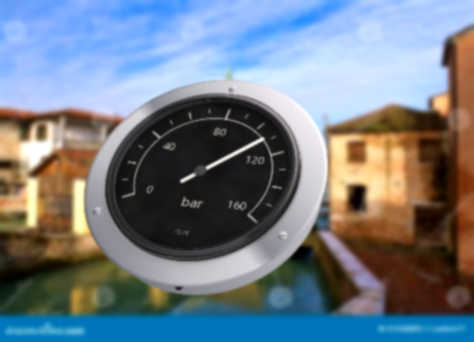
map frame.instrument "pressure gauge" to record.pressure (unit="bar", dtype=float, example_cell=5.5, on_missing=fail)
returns 110
